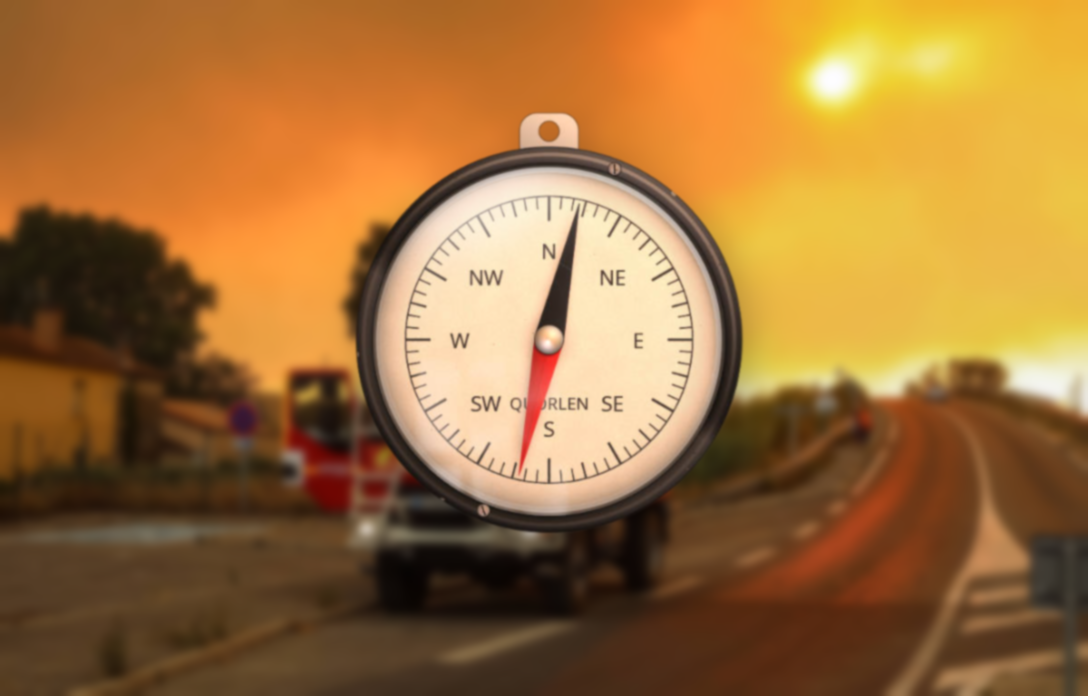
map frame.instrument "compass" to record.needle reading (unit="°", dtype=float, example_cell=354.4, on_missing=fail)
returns 192.5
